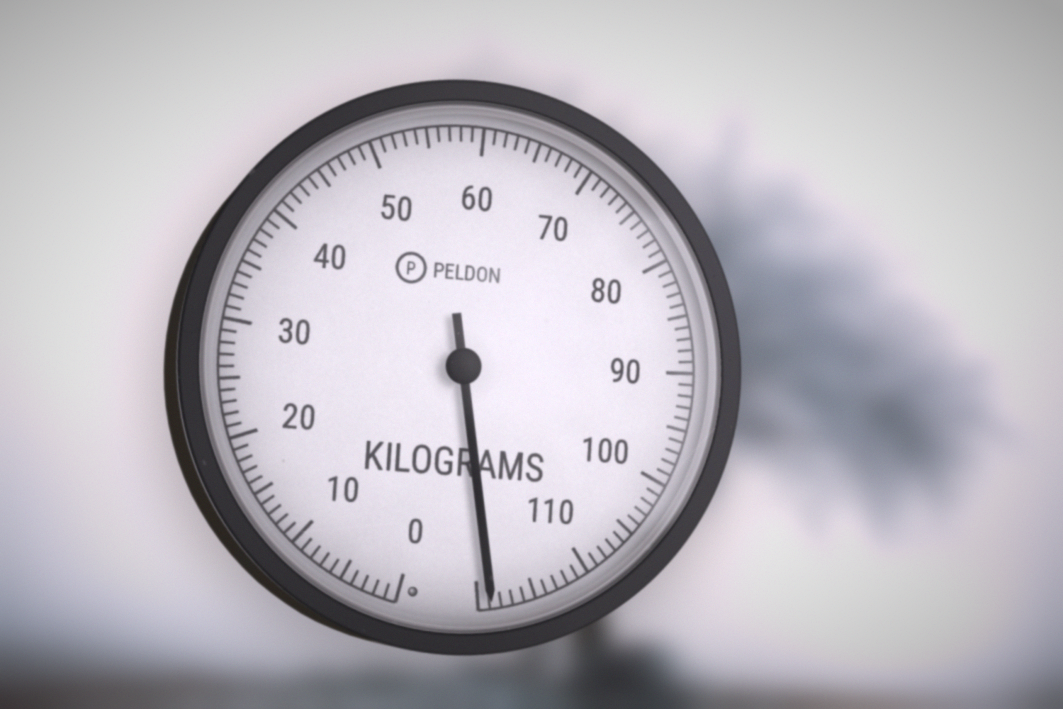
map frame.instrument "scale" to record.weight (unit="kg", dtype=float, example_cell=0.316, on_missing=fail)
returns 119
